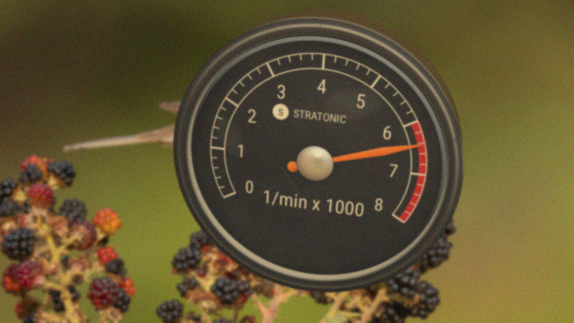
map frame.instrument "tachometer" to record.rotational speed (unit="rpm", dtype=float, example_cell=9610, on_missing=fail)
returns 6400
